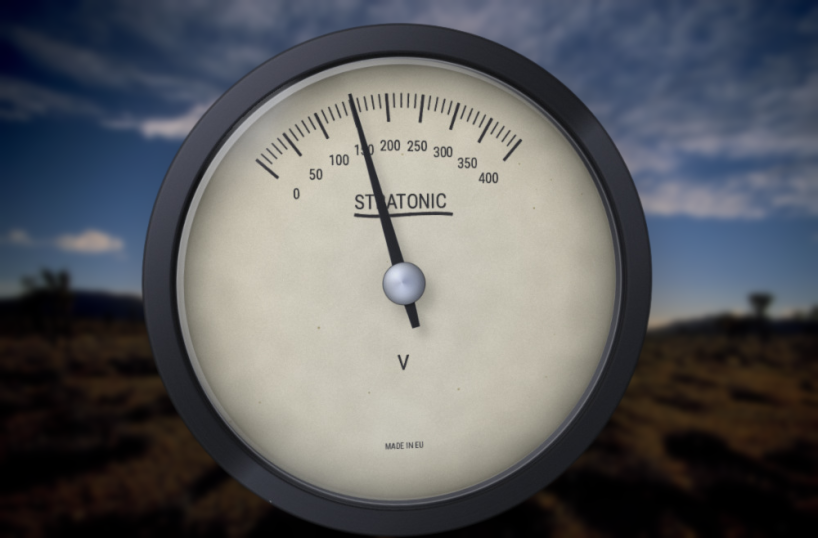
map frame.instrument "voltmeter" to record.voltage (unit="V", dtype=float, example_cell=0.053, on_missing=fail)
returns 150
